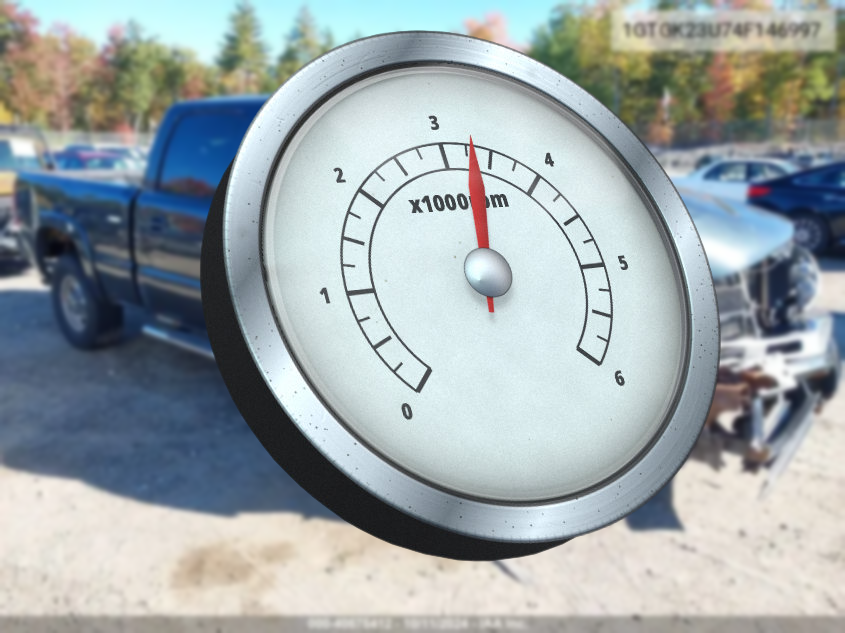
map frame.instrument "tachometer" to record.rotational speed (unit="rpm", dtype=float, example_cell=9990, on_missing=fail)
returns 3250
